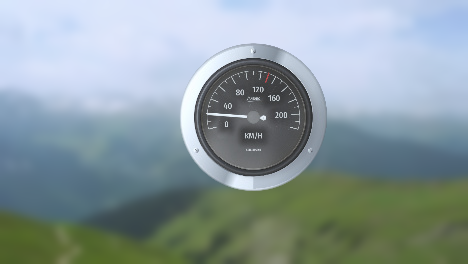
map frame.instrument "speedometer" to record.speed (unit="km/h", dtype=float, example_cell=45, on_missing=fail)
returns 20
